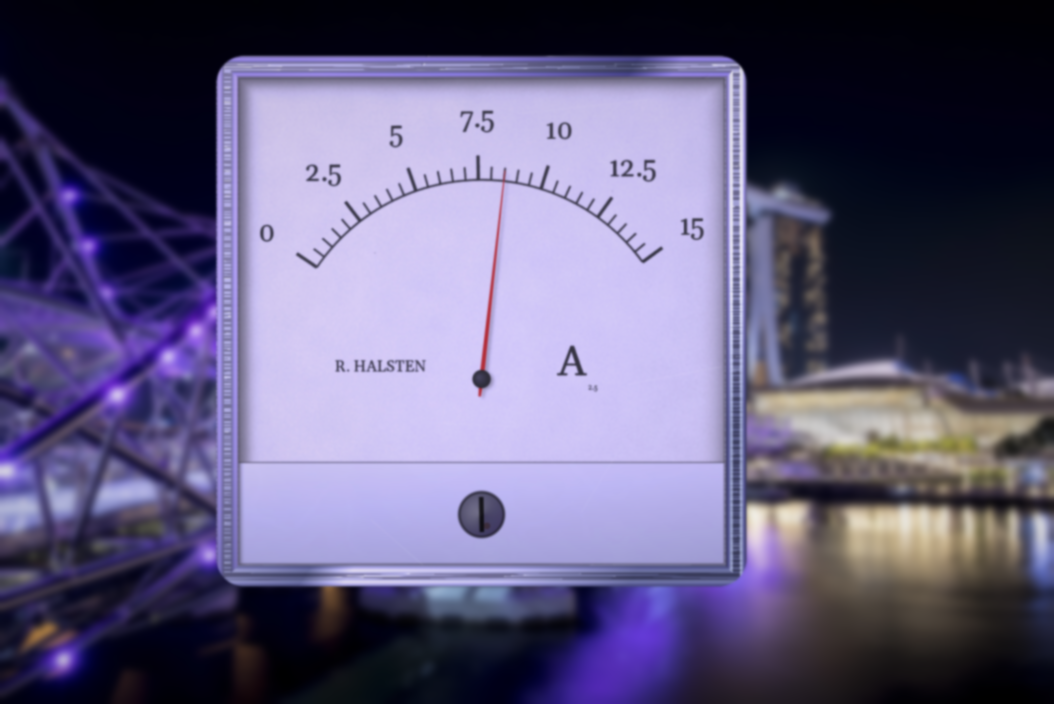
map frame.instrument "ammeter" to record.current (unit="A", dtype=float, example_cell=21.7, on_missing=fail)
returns 8.5
